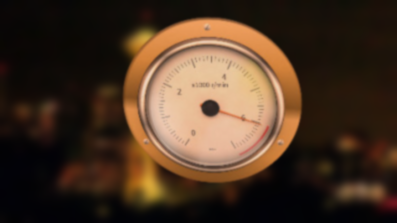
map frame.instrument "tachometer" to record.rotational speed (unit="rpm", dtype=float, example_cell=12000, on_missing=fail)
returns 6000
